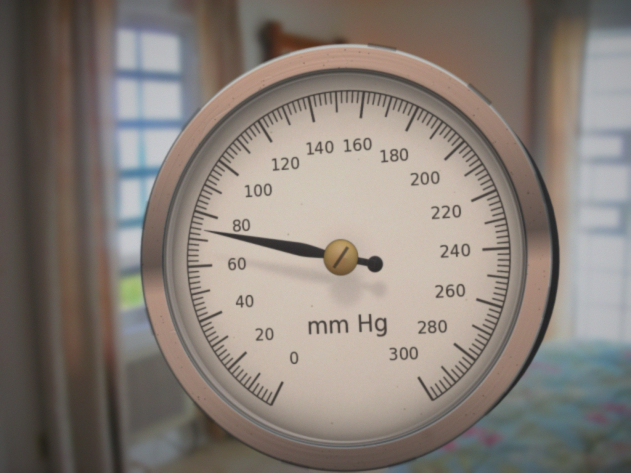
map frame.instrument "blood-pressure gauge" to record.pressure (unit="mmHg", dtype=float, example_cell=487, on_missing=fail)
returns 74
